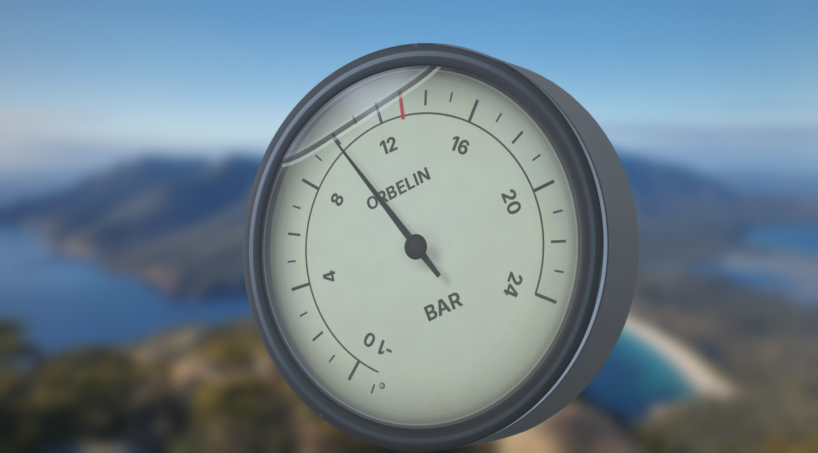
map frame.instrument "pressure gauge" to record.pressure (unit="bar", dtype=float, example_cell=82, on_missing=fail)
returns 10
